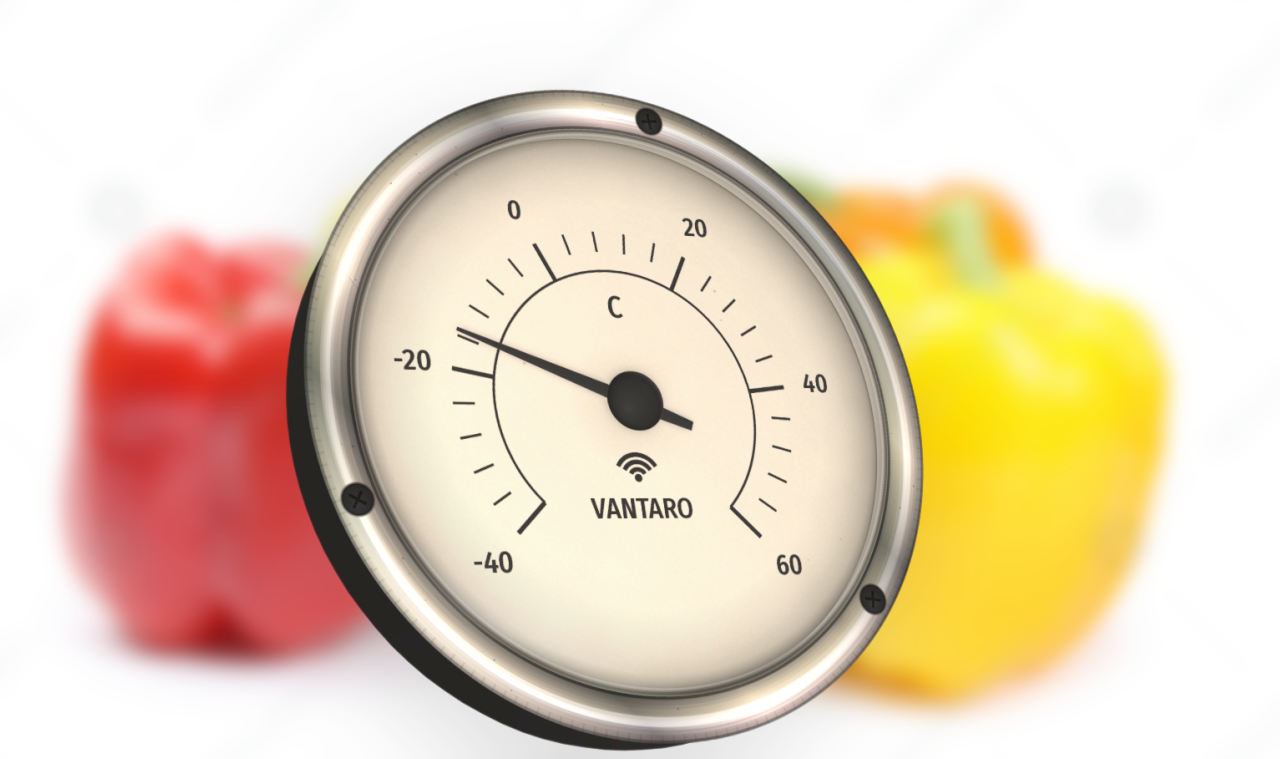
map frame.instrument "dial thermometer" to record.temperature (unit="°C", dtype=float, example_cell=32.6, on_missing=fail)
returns -16
